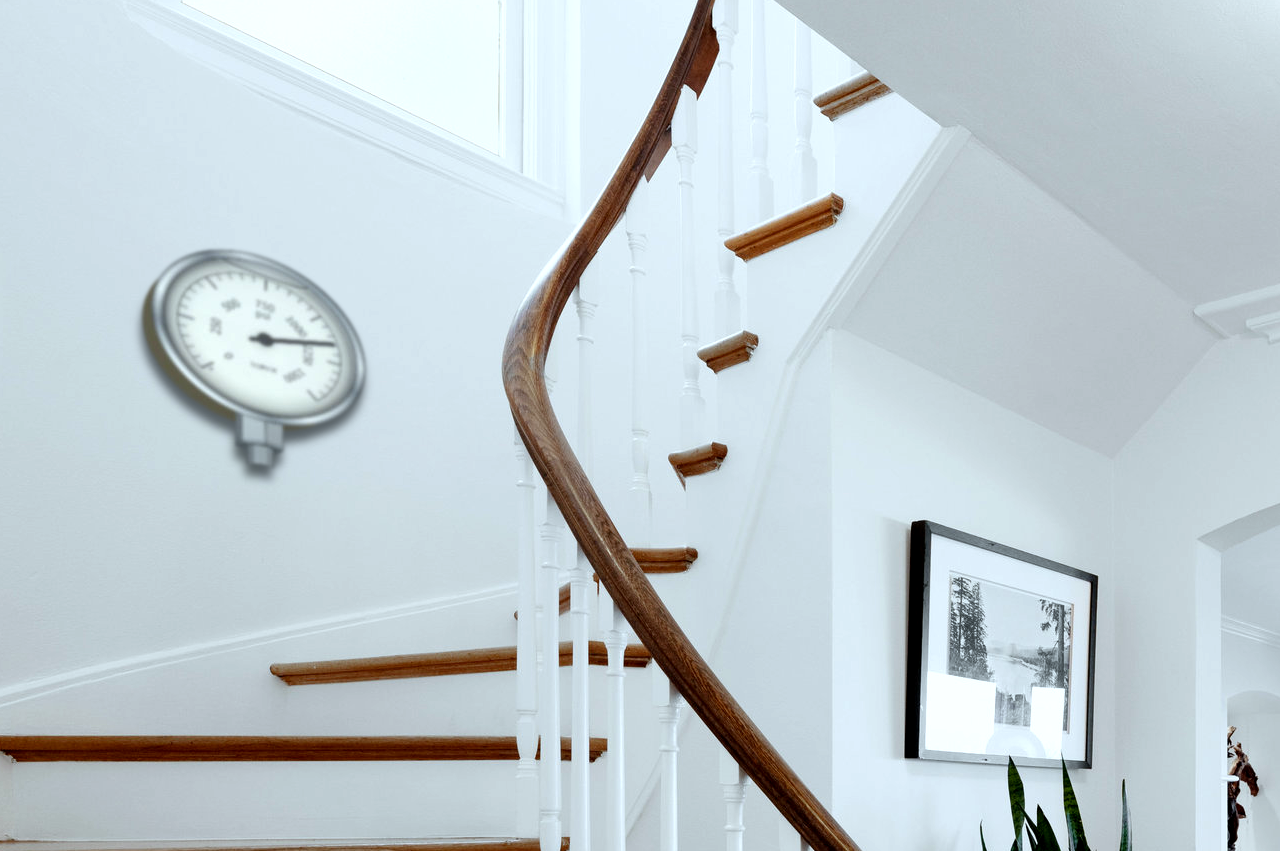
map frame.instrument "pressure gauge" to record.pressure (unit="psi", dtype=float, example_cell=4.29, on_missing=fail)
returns 1150
